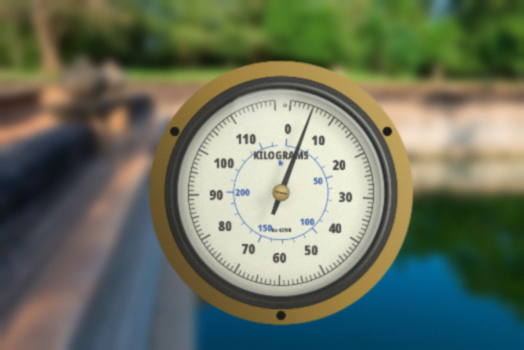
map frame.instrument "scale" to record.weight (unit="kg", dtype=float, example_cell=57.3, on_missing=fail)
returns 5
